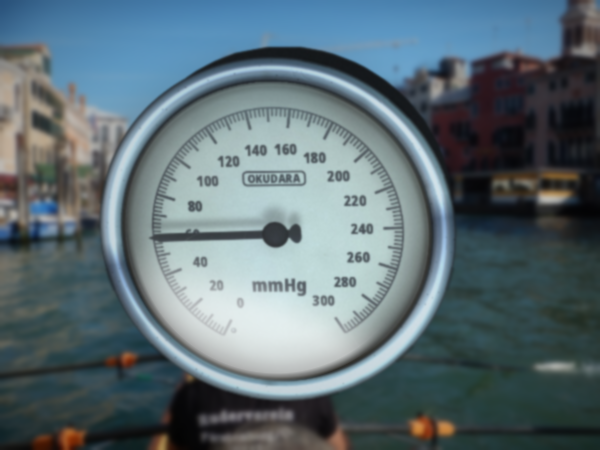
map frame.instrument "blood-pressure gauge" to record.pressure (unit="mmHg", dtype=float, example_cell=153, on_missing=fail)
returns 60
